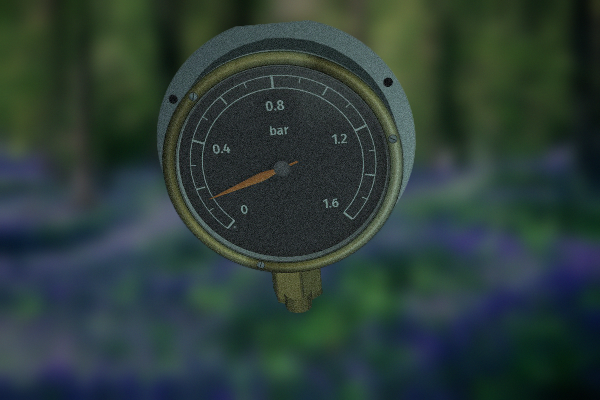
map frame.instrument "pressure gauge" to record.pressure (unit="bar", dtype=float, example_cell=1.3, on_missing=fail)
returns 0.15
